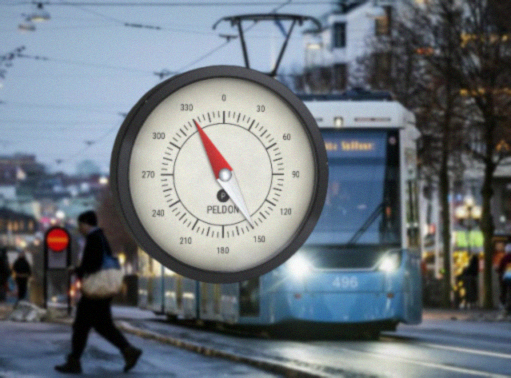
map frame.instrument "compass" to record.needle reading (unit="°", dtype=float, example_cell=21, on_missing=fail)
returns 330
